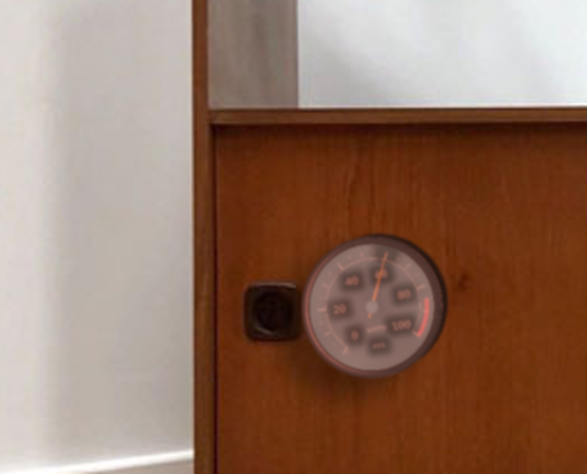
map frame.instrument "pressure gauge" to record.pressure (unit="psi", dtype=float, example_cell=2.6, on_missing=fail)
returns 60
